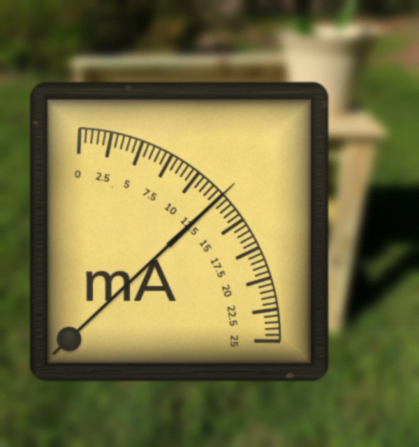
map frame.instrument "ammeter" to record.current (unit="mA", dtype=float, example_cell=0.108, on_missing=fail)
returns 12.5
